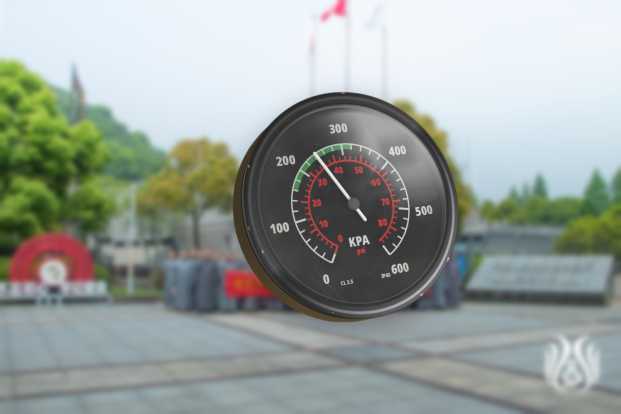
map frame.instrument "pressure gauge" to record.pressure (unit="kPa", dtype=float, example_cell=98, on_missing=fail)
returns 240
